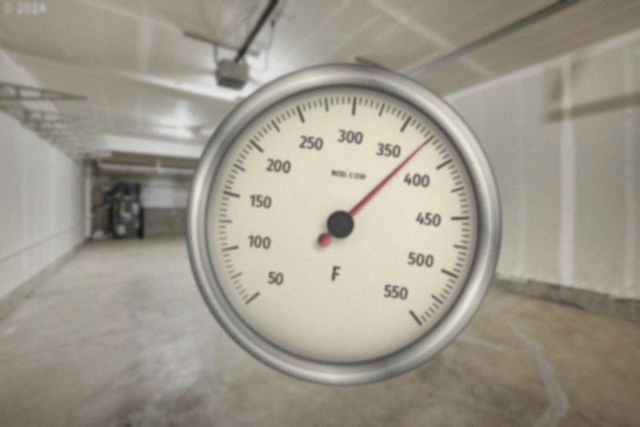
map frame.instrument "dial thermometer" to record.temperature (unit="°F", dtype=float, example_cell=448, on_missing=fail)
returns 375
